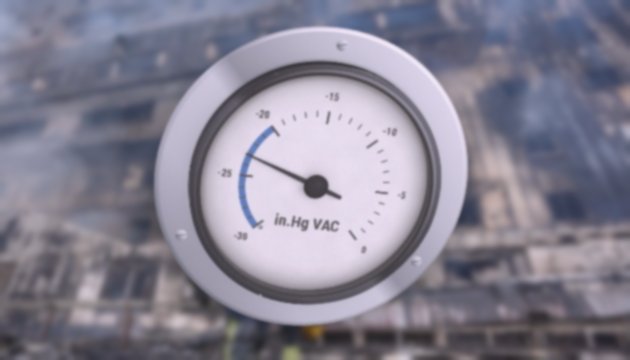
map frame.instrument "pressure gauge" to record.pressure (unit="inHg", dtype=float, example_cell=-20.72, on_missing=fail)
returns -23
